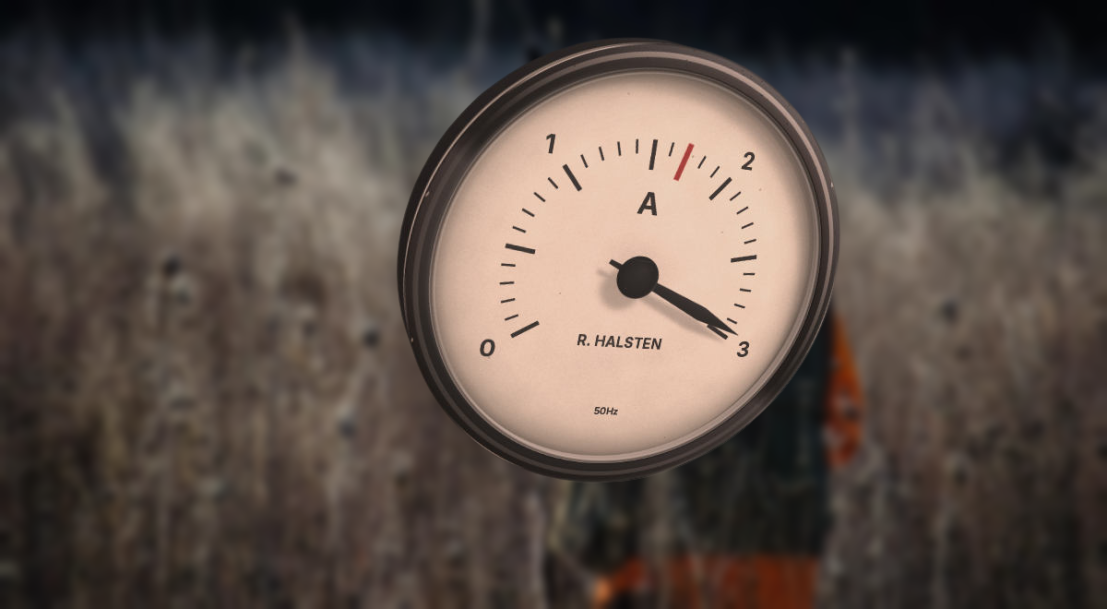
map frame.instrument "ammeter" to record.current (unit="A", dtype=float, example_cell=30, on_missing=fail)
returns 2.95
